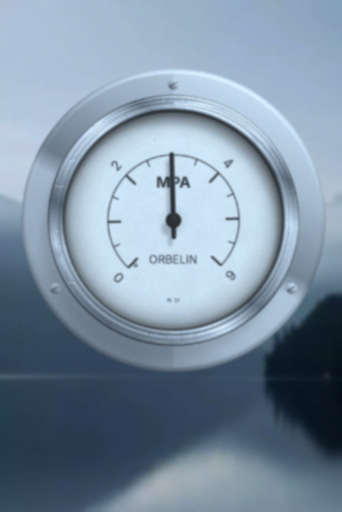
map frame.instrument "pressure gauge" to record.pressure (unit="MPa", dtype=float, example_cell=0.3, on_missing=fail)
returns 3
